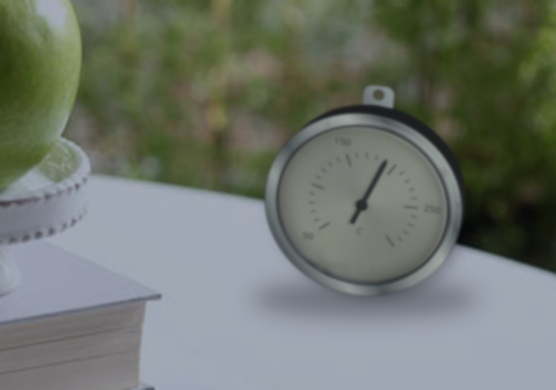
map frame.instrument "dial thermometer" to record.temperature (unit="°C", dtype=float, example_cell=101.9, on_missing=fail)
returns 190
